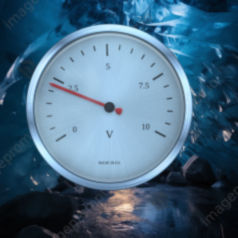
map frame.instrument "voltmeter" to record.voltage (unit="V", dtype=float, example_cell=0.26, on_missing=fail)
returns 2.25
